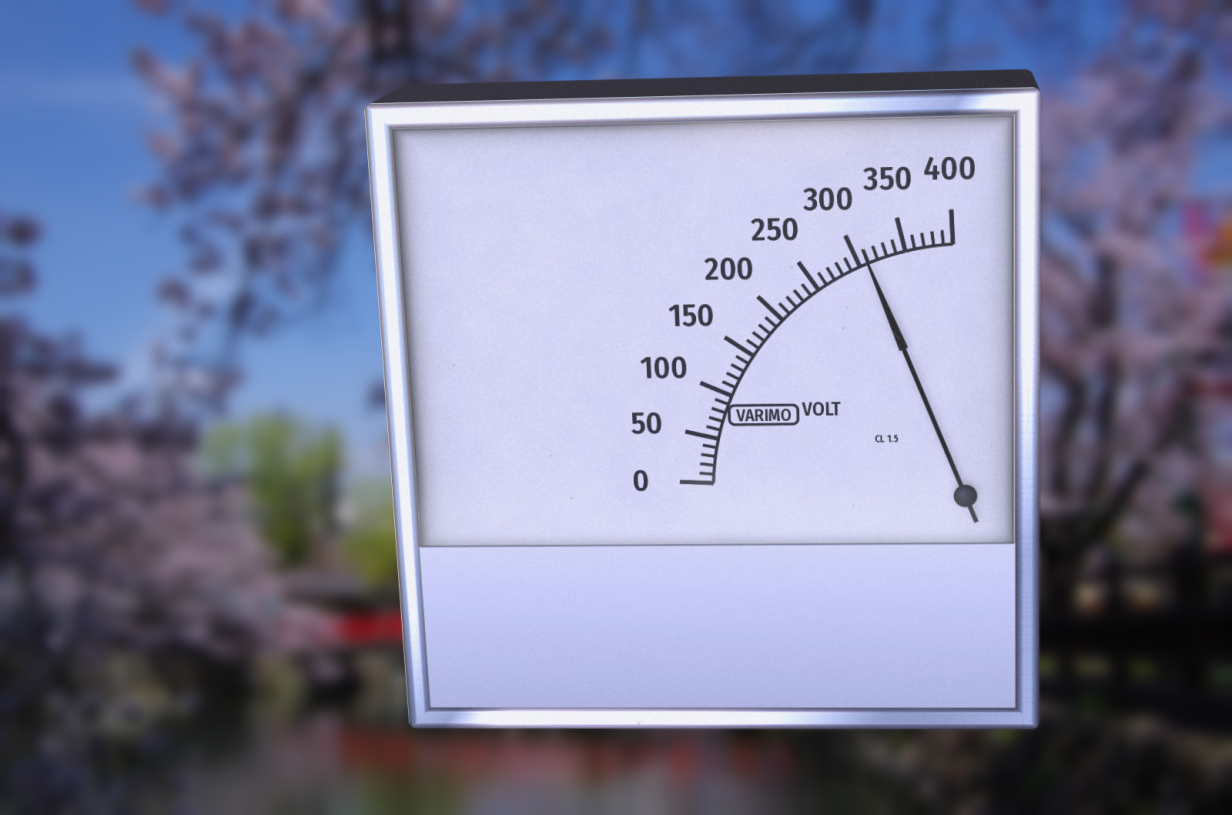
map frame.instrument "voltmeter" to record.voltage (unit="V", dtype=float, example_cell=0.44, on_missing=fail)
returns 310
